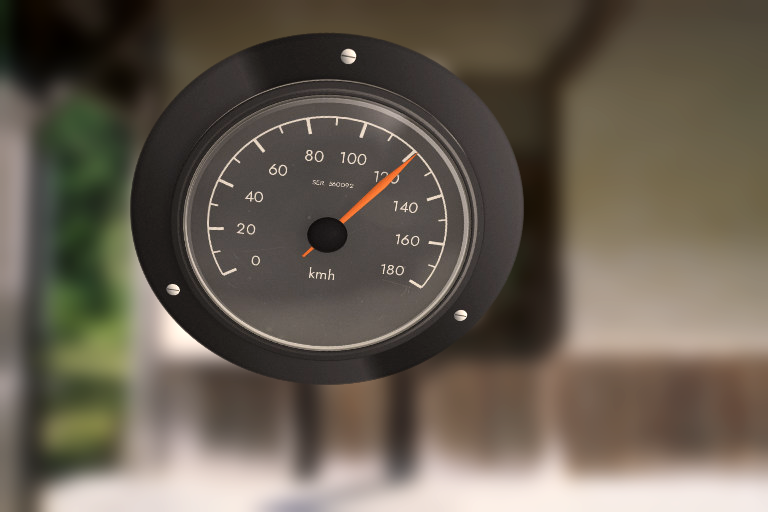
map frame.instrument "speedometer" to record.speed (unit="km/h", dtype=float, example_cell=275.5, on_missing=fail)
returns 120
